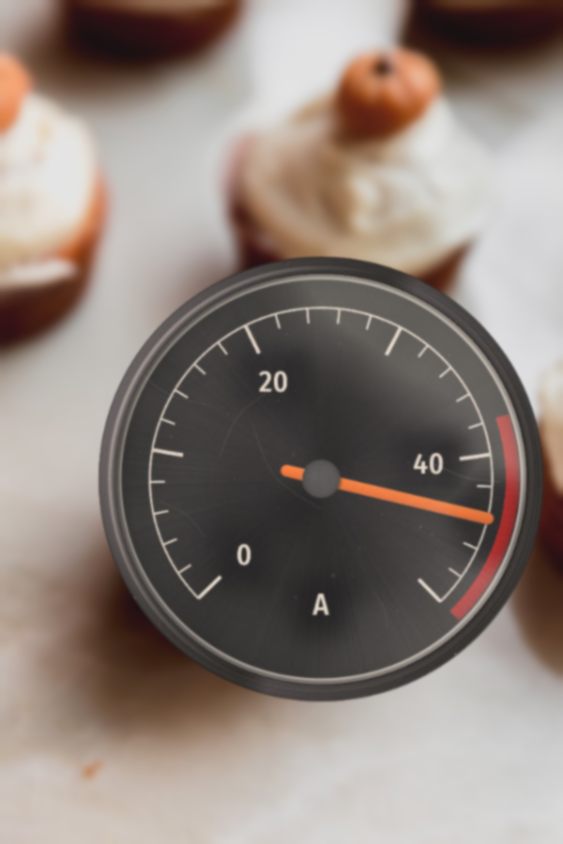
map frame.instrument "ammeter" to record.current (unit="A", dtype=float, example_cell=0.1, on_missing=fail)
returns 44
